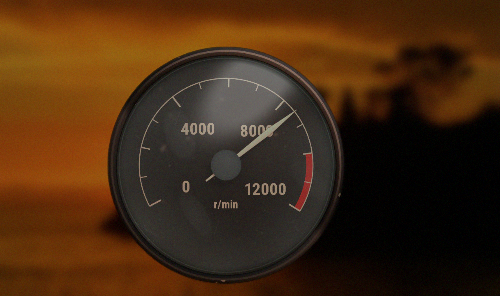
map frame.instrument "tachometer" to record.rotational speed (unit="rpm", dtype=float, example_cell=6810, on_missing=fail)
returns 8500
